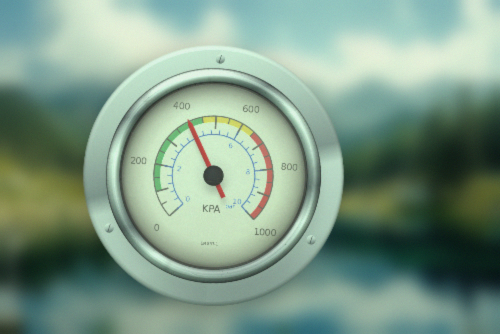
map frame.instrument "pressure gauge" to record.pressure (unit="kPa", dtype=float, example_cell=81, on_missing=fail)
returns 400
